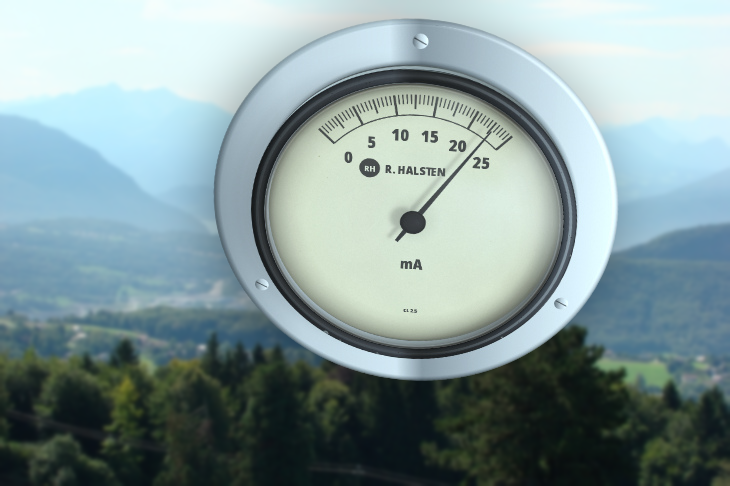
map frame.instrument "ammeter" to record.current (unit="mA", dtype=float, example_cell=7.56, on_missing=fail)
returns 22.5
